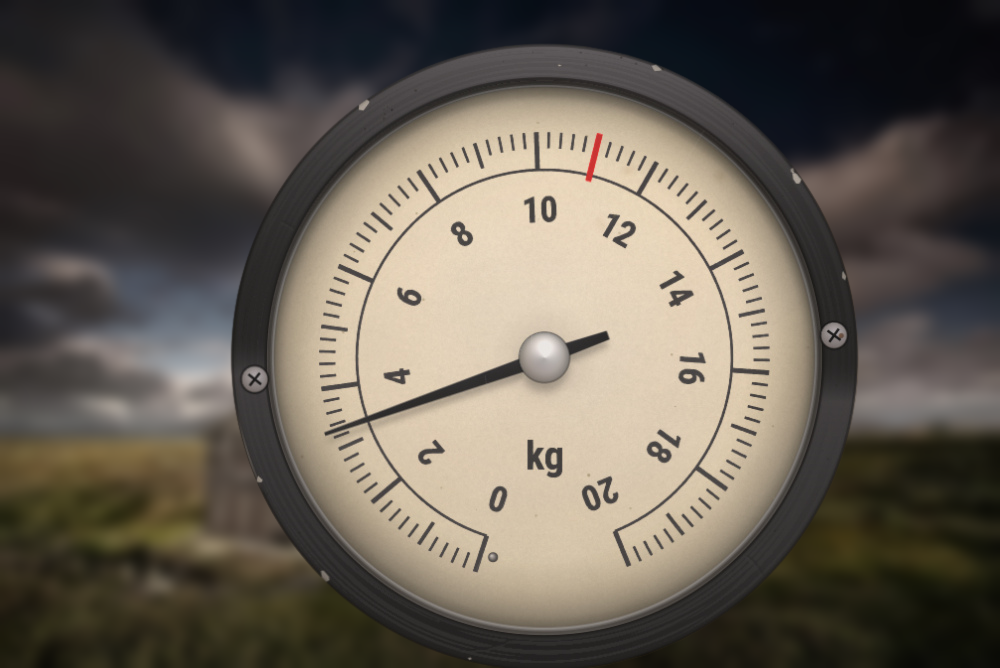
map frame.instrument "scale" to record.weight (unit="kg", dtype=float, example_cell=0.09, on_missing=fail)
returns 3.3
